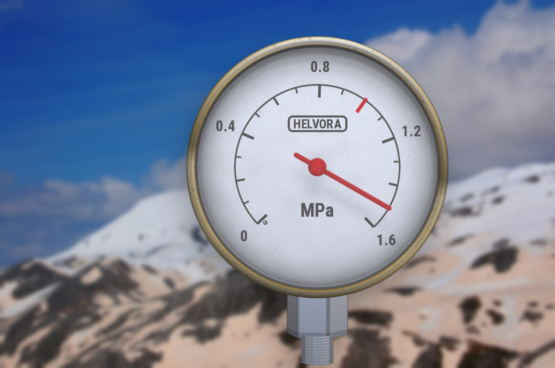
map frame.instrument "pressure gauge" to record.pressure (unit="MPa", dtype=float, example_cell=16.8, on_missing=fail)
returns 1.5
